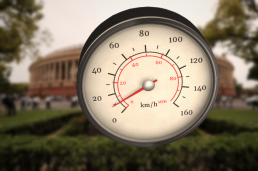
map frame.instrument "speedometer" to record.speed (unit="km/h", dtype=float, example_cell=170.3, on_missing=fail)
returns 10
